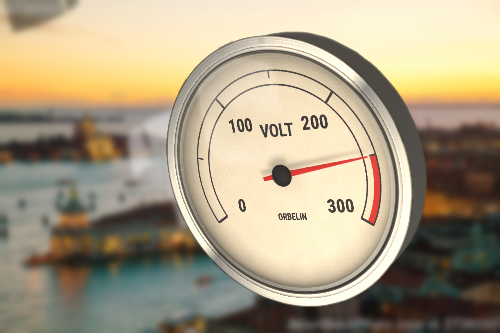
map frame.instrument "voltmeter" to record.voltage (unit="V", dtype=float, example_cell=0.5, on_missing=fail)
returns 250
